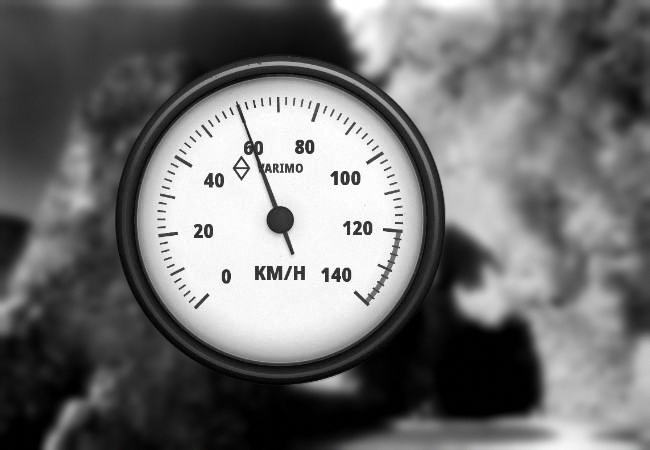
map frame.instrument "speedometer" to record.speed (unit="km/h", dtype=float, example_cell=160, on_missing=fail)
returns 60
